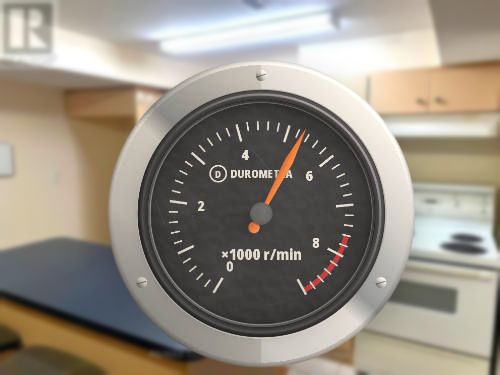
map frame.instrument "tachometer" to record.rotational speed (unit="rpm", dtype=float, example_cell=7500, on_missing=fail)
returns 5300
